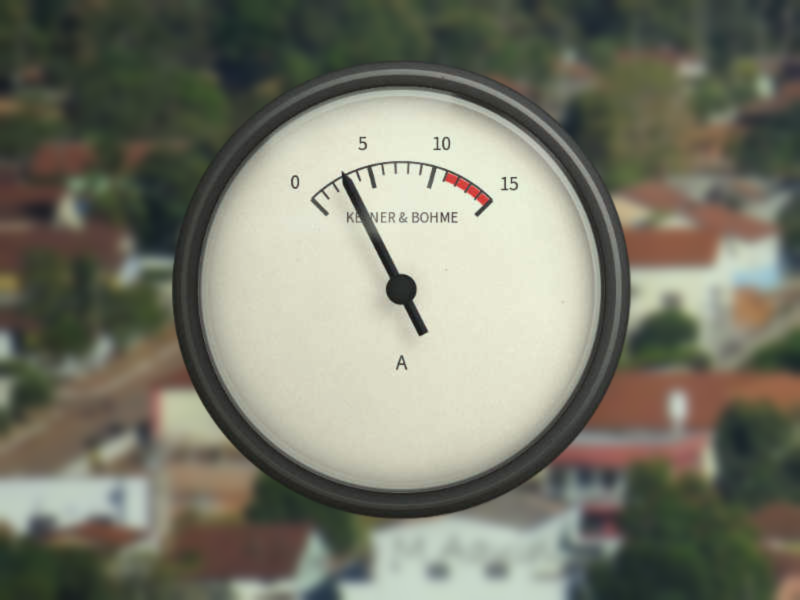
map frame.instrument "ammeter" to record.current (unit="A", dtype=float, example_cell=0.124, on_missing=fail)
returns 3
